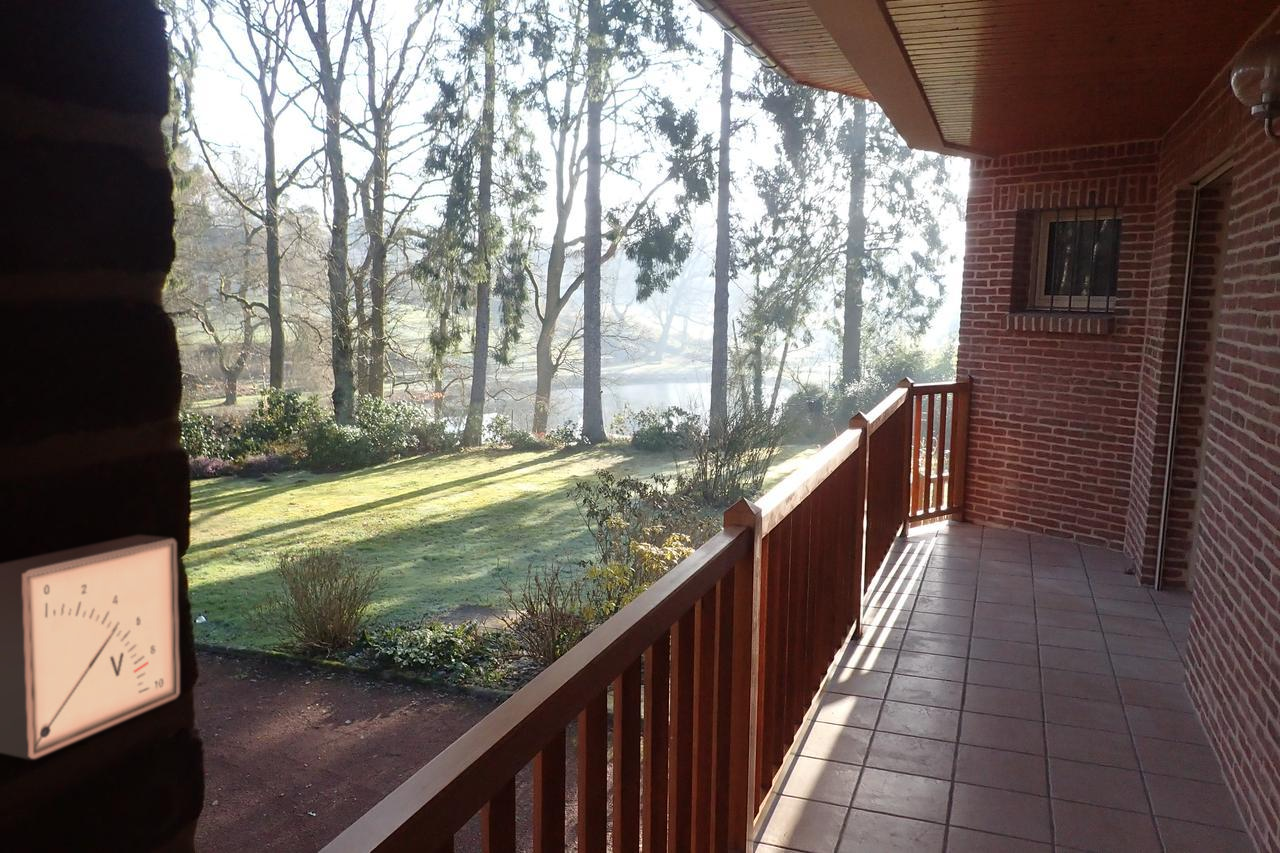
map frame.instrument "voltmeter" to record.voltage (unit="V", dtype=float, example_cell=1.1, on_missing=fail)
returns 5
